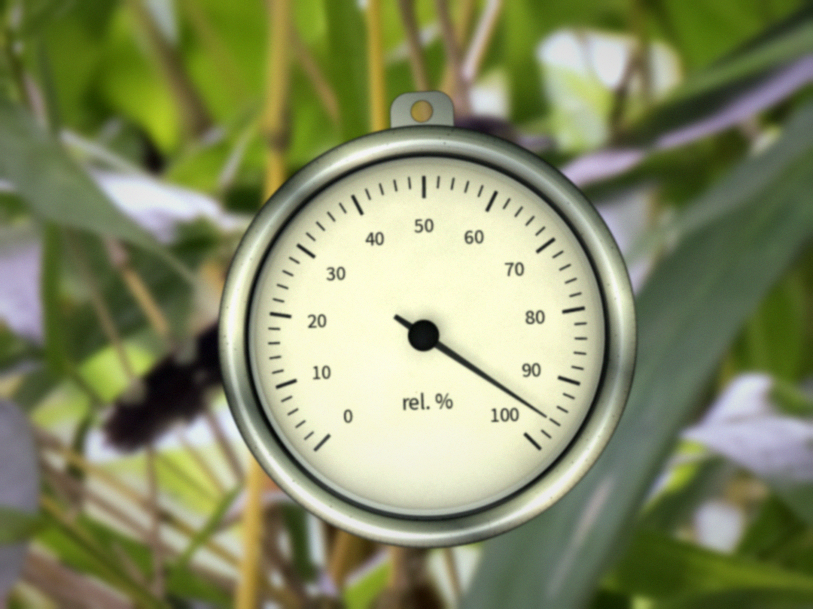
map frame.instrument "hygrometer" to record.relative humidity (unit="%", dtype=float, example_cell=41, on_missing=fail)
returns 96
